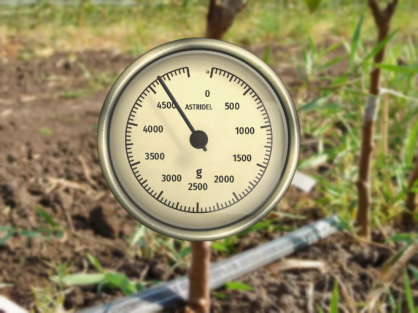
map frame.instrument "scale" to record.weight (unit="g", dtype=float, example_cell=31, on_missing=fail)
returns 4650
